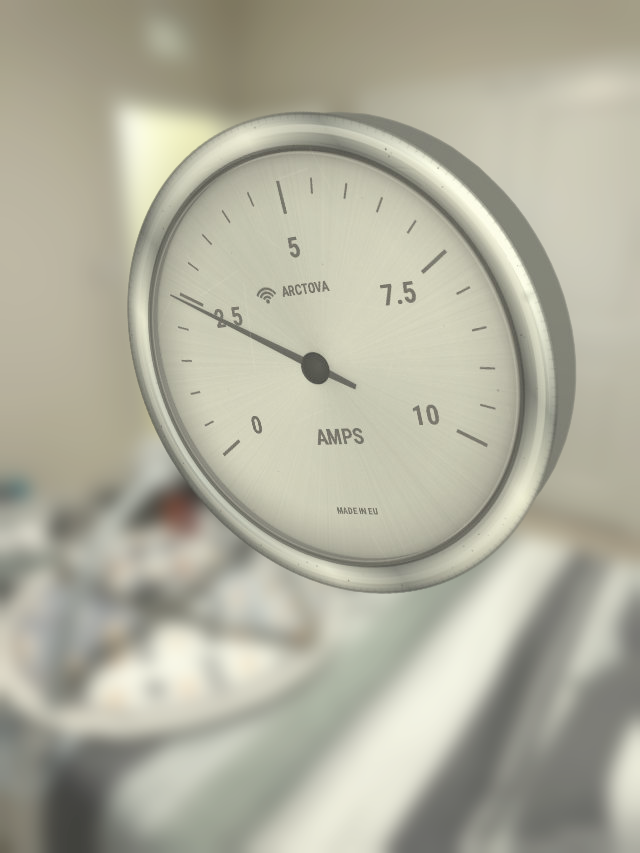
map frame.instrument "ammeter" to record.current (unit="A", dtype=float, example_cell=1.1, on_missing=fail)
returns 2.5
